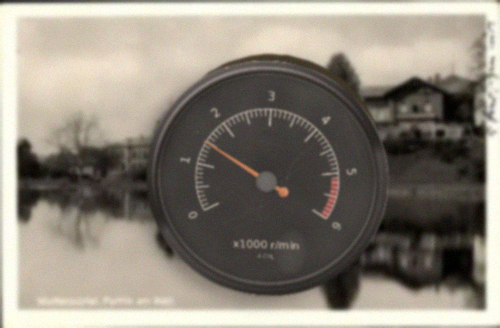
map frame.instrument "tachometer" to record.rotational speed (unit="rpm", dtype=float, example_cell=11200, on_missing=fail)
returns 1500
